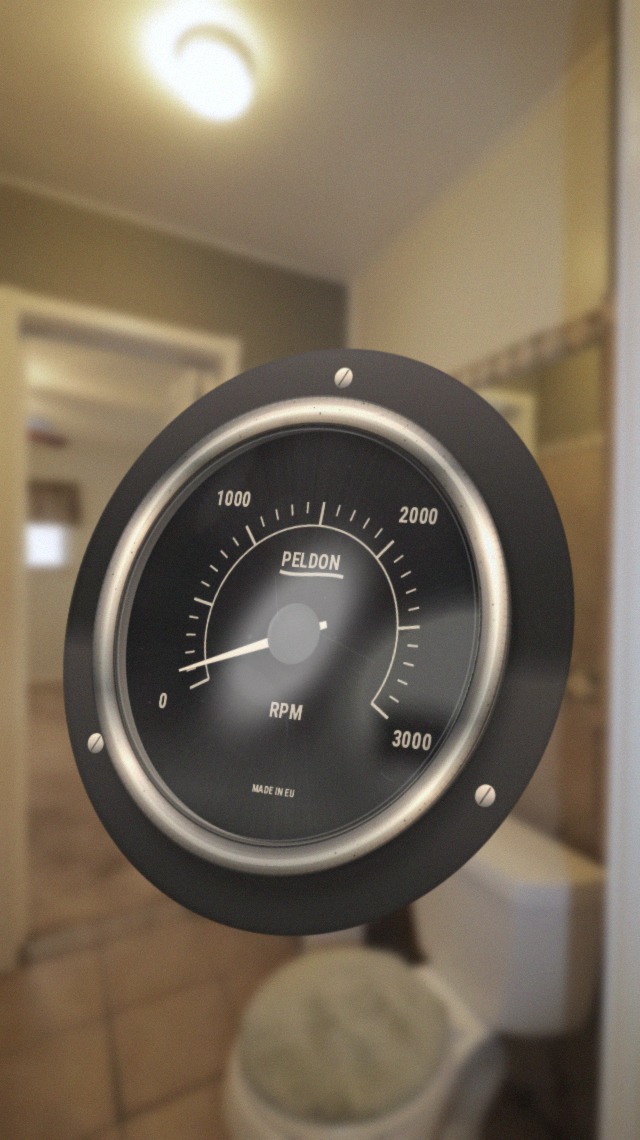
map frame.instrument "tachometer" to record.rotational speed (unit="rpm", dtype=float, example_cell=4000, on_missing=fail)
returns 100
